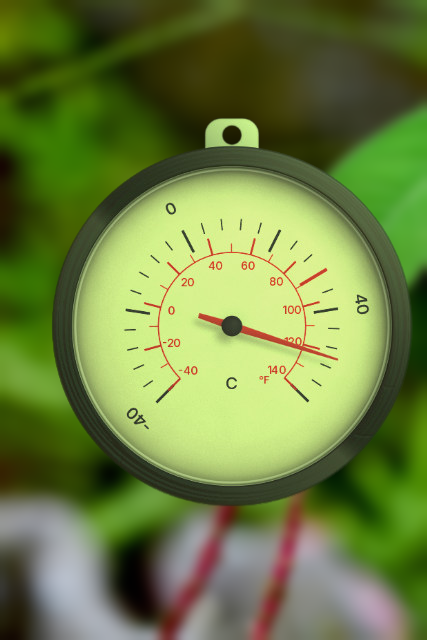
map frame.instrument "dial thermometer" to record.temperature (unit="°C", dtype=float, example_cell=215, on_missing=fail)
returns 50
